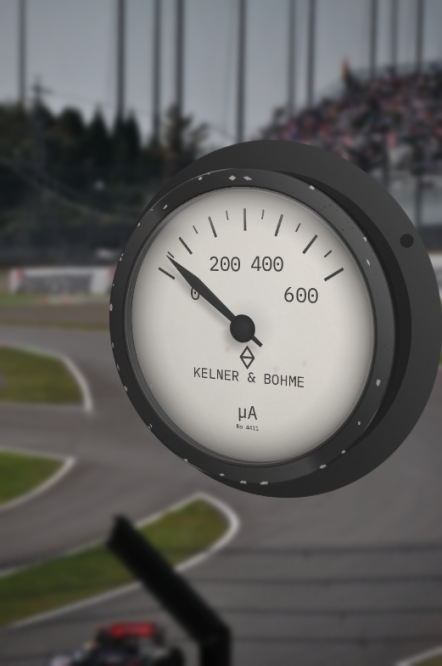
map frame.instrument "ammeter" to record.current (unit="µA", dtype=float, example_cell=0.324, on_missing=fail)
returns 50
